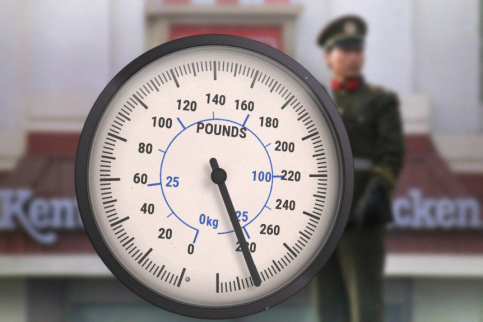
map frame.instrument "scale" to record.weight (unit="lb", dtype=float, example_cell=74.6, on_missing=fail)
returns 282
